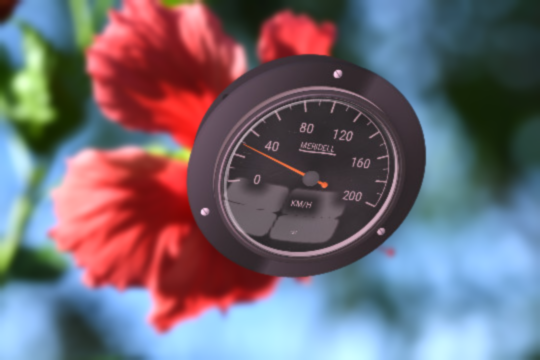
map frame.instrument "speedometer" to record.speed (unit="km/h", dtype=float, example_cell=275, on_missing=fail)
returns 30
